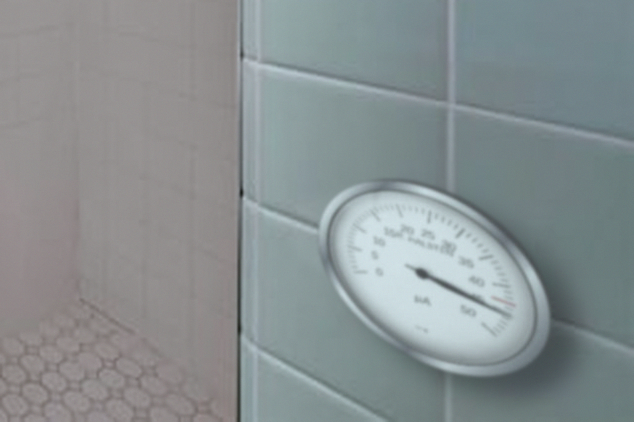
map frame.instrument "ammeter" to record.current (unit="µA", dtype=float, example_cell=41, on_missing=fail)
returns 45
